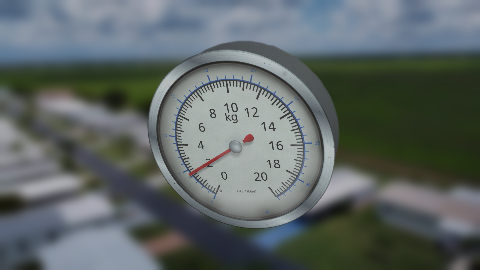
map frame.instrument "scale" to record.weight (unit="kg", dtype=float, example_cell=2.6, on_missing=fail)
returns 2
